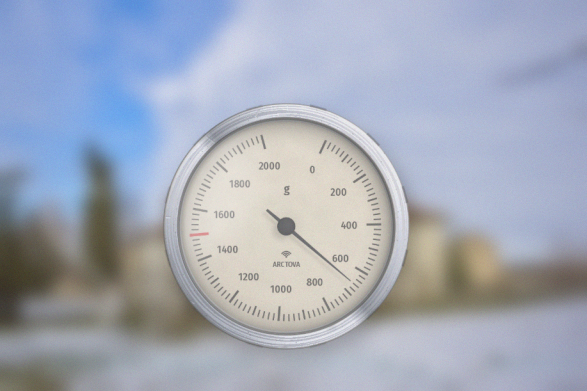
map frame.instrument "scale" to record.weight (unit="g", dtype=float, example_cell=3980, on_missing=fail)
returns 660
